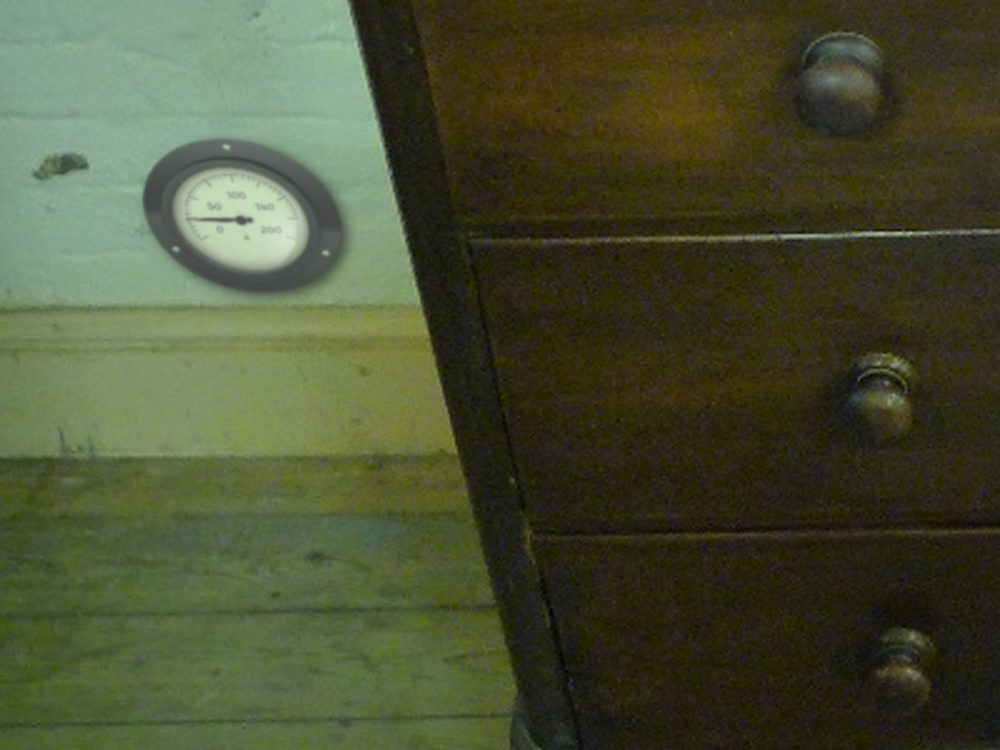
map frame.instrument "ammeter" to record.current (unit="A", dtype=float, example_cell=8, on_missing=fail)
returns 25
